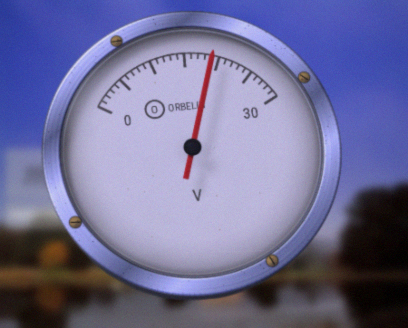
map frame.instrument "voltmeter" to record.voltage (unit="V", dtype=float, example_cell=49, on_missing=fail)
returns 19
